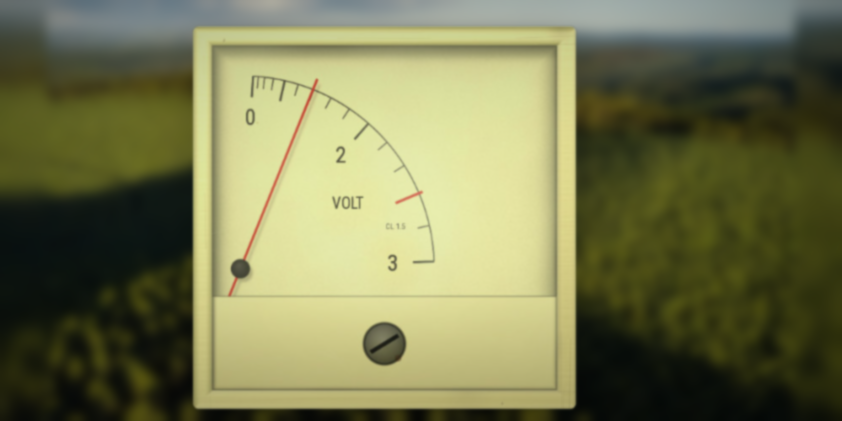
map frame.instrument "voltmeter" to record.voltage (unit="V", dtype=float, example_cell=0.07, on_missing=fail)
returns 1.4
